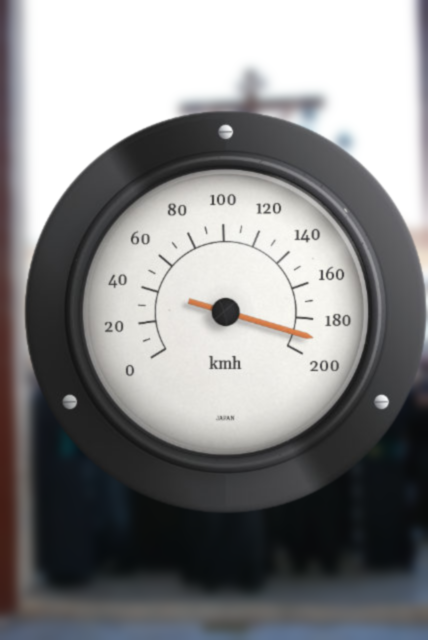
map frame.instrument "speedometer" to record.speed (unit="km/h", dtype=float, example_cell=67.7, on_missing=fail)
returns 190
